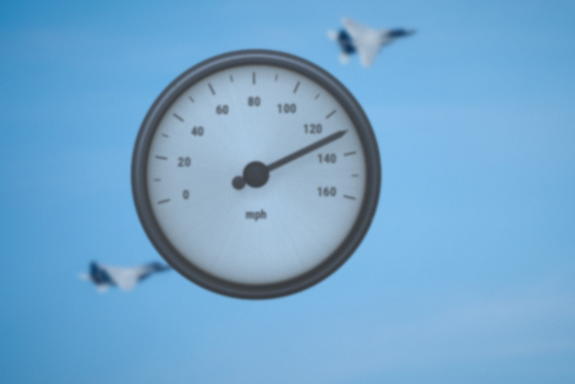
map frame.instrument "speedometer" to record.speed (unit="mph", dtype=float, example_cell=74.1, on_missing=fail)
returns 130
